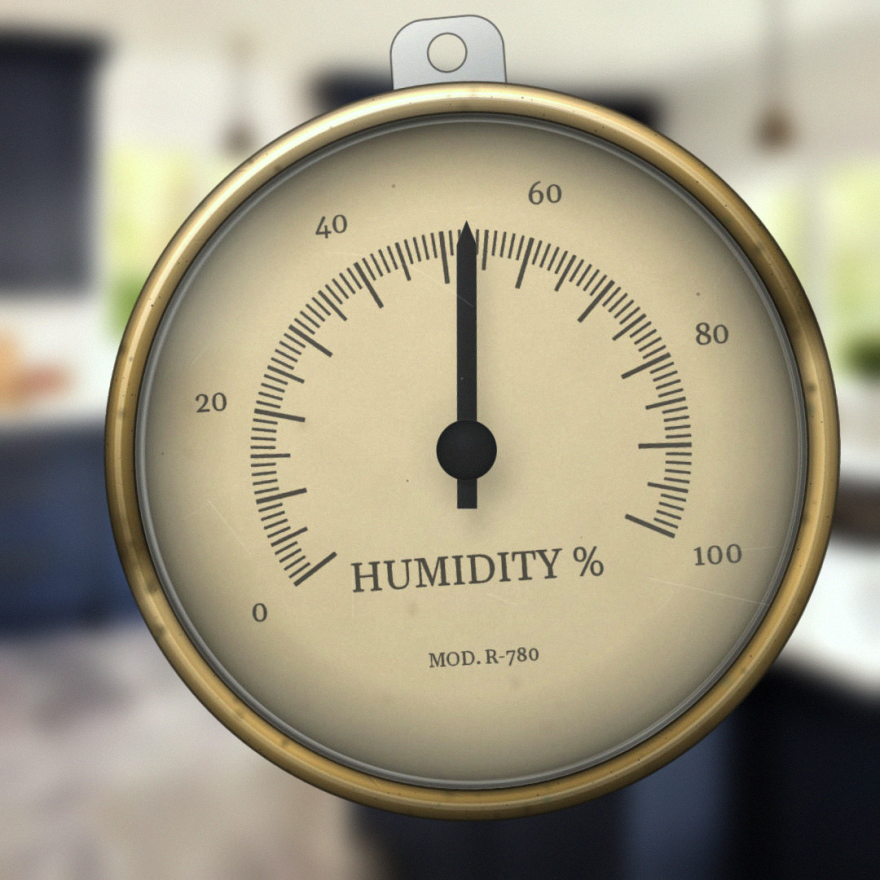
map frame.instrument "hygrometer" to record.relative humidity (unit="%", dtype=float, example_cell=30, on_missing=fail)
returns 53
